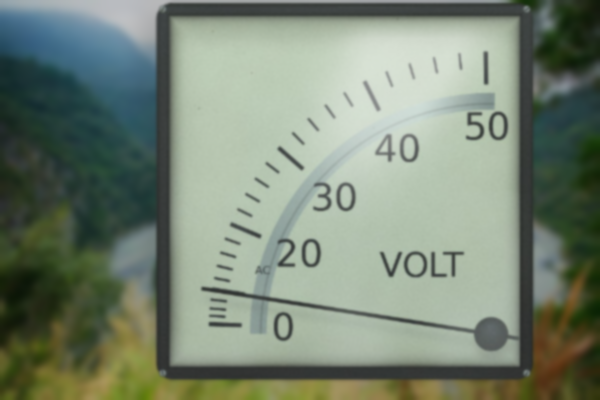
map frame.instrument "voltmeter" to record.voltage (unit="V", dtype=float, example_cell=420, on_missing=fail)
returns 10
